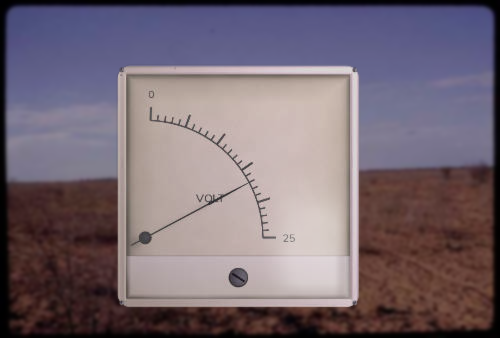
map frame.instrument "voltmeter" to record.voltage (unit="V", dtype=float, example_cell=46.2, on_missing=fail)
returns 17
